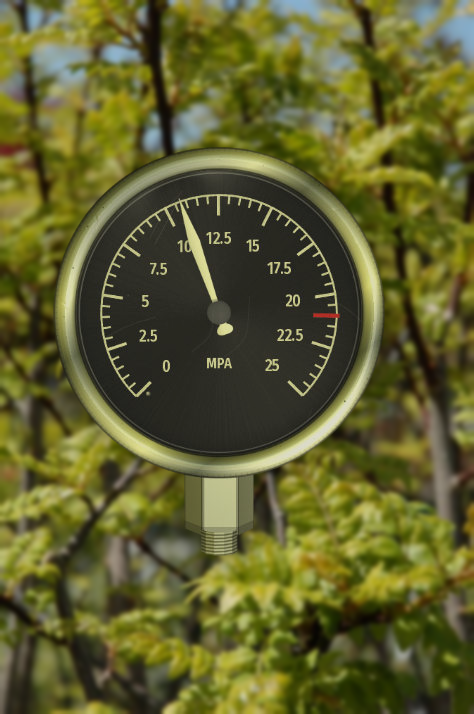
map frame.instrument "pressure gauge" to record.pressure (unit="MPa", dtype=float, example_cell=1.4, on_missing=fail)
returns 10.75
